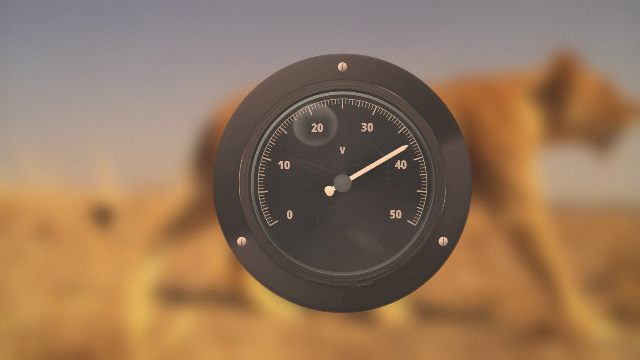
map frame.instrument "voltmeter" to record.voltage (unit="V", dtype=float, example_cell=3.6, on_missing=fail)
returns 37.5
